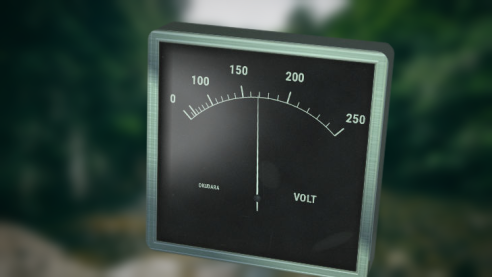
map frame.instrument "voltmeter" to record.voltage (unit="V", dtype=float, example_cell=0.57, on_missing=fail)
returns 170
